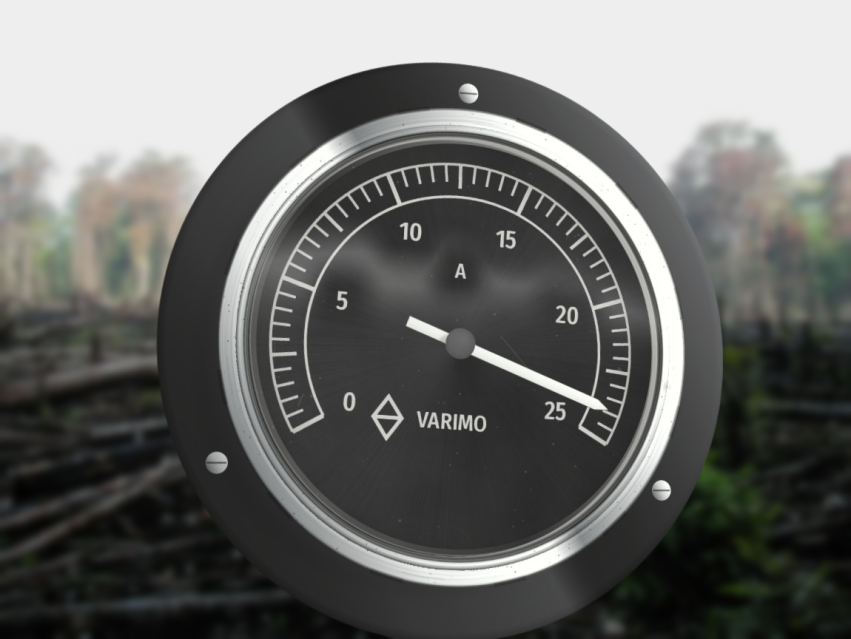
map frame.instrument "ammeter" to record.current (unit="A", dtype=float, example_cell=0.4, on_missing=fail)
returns 24
